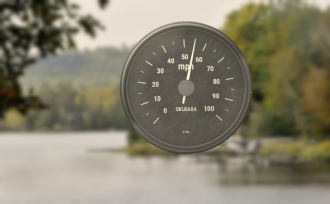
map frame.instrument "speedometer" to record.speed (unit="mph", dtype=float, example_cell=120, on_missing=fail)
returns 55
